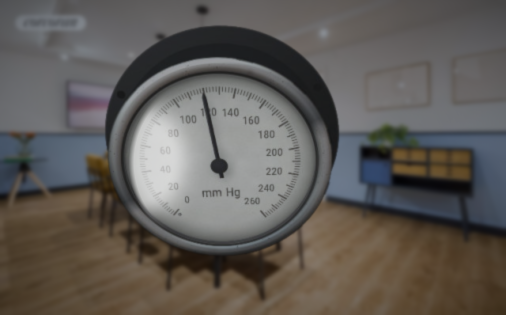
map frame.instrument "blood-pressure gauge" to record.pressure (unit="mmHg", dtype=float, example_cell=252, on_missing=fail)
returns 120
